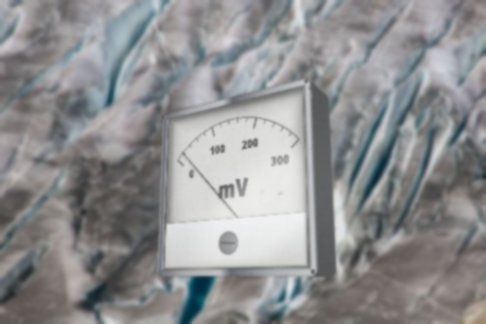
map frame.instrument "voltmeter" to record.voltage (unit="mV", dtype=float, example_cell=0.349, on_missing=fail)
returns 20
